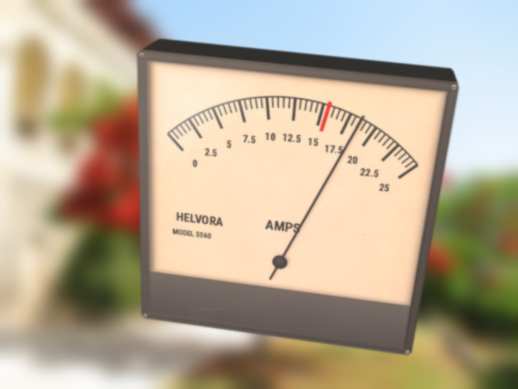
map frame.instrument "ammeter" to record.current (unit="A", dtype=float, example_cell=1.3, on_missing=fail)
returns 18.5
